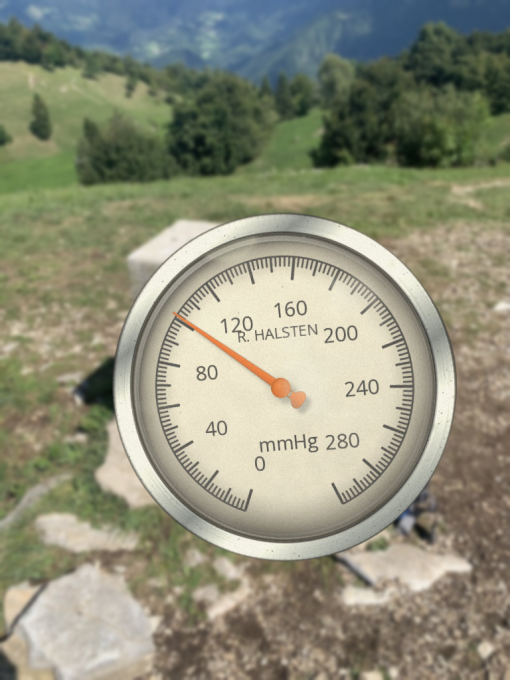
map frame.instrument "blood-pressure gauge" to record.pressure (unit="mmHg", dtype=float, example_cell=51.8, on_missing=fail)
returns 102
